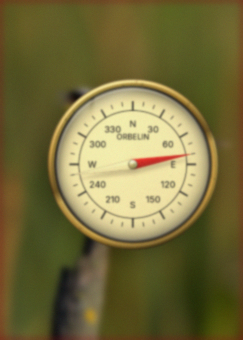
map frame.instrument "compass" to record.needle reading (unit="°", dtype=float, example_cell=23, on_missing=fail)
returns 80
